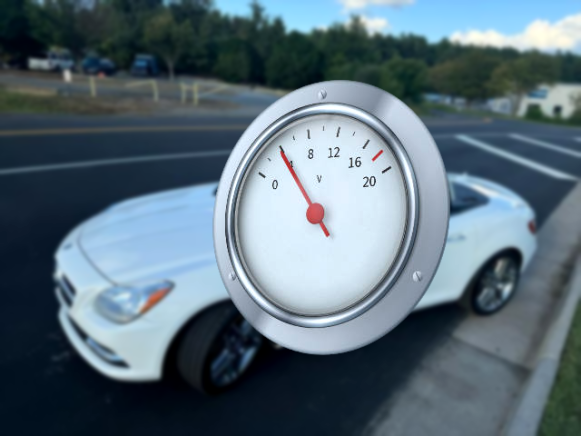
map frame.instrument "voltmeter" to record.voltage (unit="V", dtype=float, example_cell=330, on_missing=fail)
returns 4
